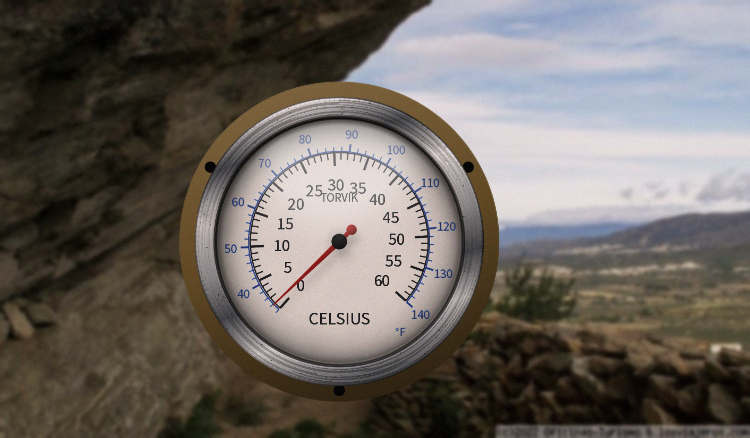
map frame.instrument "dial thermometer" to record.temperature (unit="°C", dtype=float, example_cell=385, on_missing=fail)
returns 1
